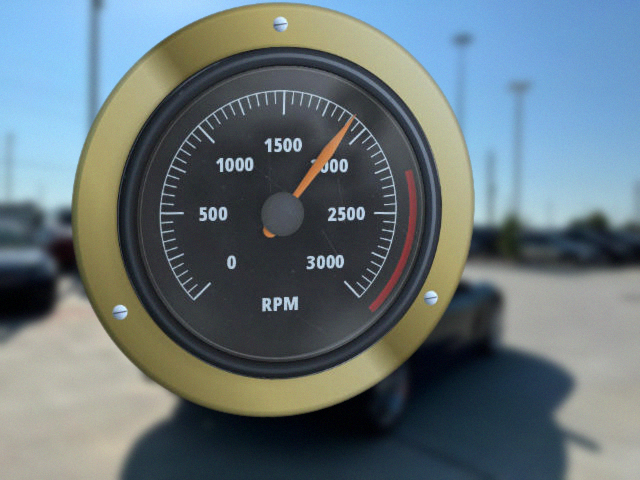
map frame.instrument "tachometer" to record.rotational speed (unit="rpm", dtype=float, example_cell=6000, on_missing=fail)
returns 1900
